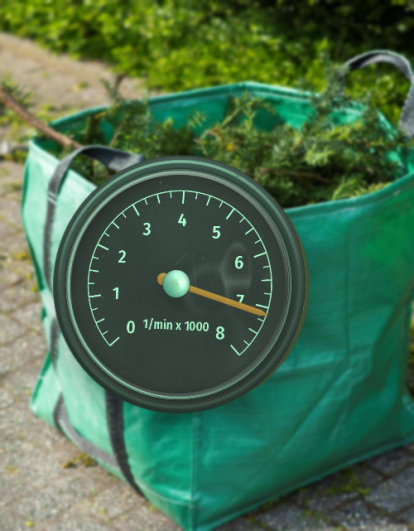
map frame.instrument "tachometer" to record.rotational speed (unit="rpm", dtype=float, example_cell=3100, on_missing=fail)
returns 7125
